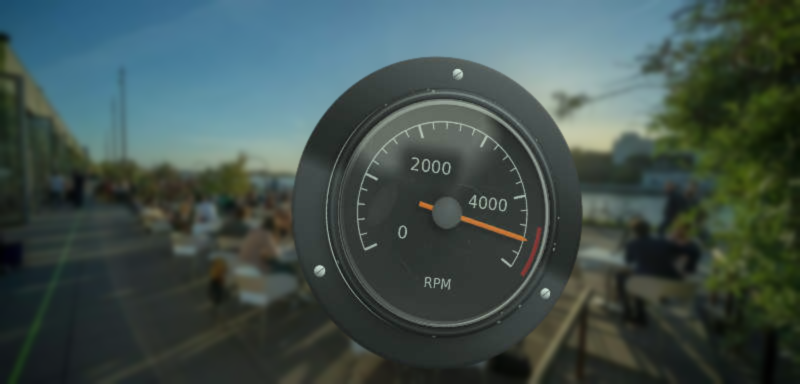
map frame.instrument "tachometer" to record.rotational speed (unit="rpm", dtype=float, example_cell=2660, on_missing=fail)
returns 4600
